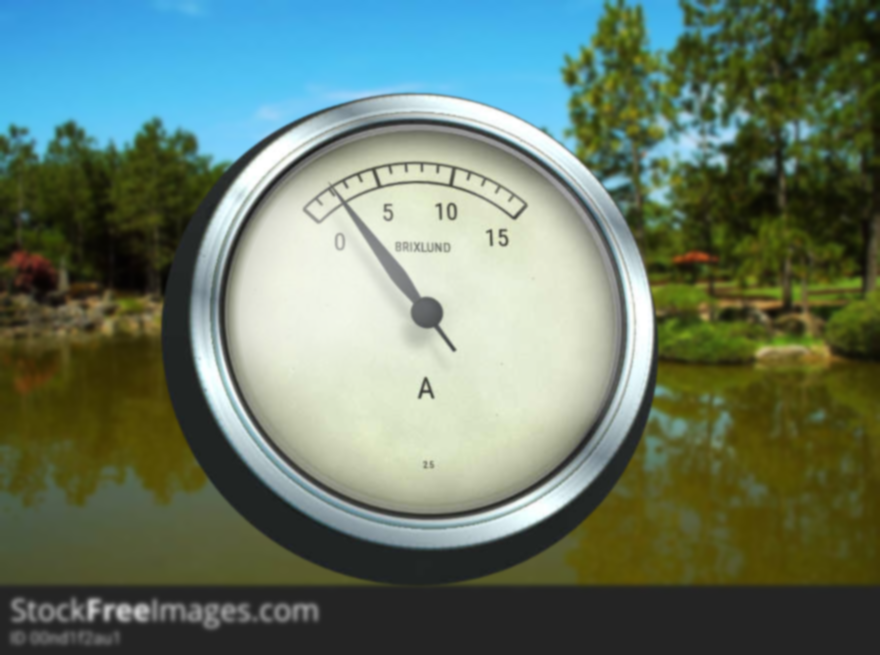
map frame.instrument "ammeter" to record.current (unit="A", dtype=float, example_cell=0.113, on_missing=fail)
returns 2
